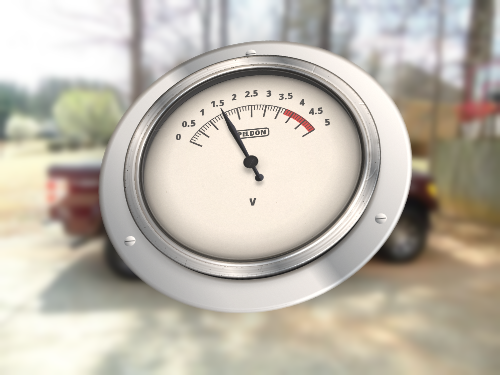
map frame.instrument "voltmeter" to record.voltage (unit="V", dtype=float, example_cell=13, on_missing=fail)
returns 1.5
